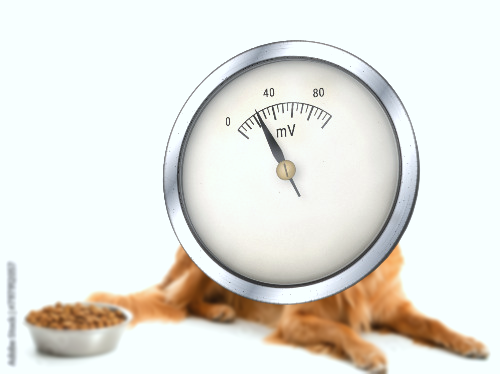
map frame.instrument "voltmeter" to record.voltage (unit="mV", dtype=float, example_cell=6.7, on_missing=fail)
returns 25
